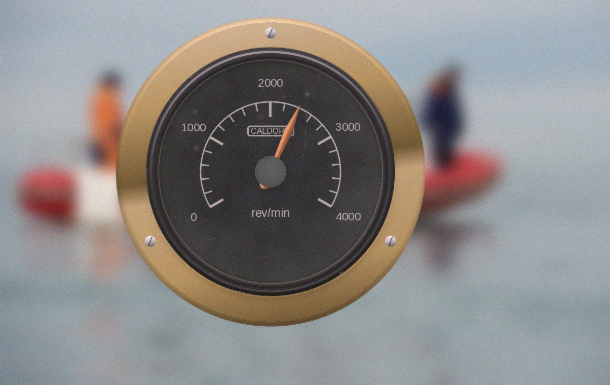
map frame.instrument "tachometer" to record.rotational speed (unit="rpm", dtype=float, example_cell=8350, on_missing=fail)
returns 2400
